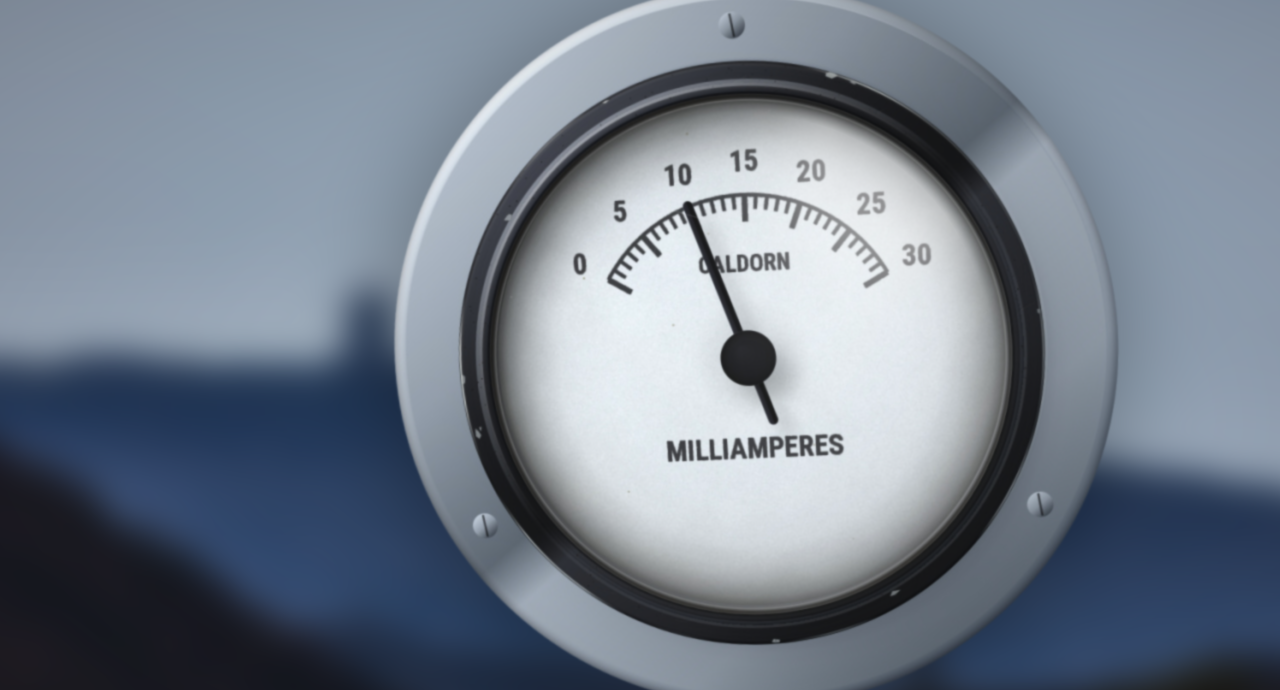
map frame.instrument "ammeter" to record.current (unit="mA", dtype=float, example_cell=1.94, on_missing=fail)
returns 10
